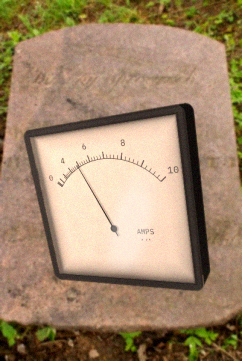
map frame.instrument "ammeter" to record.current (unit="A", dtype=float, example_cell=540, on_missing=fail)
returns 5
